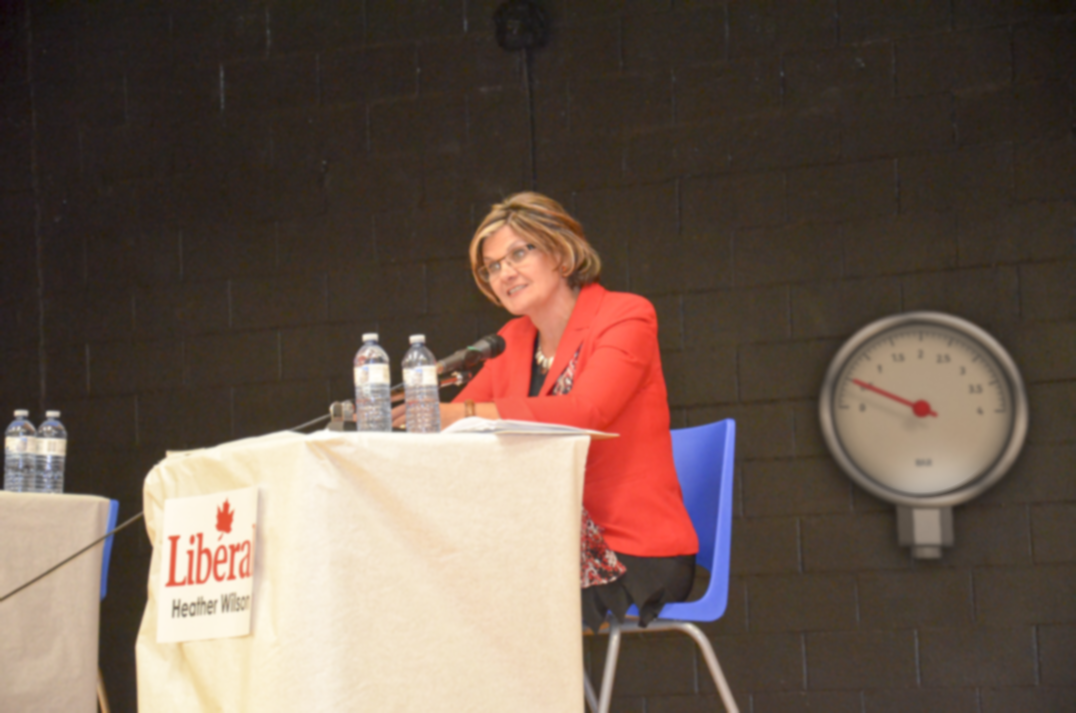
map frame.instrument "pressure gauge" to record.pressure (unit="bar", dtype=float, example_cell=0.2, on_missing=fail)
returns 0.5
